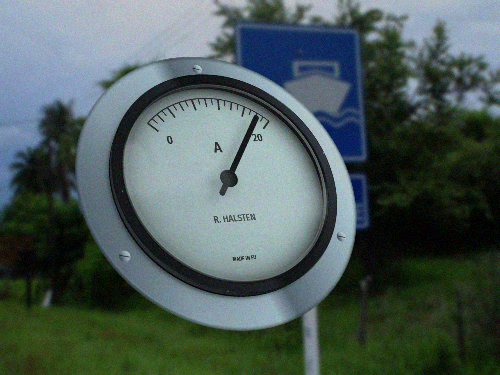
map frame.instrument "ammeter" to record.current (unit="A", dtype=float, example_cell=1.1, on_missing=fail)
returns 18
